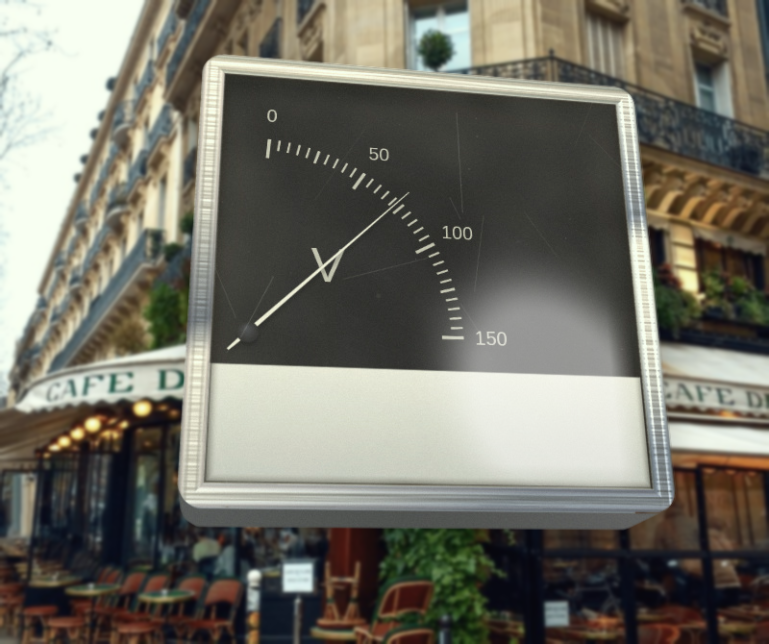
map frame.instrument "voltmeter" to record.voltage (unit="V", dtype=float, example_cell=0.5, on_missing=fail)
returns 72.5
